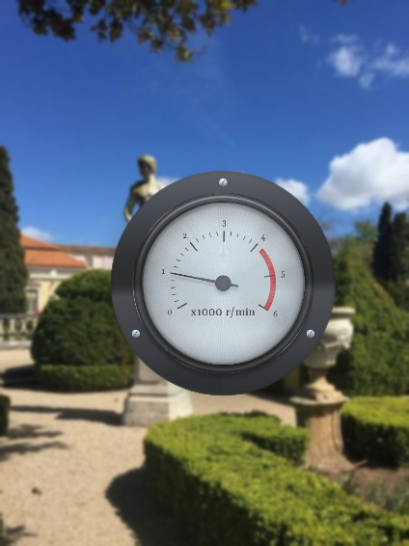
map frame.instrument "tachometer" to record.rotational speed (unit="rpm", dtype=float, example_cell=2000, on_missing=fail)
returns 1000
